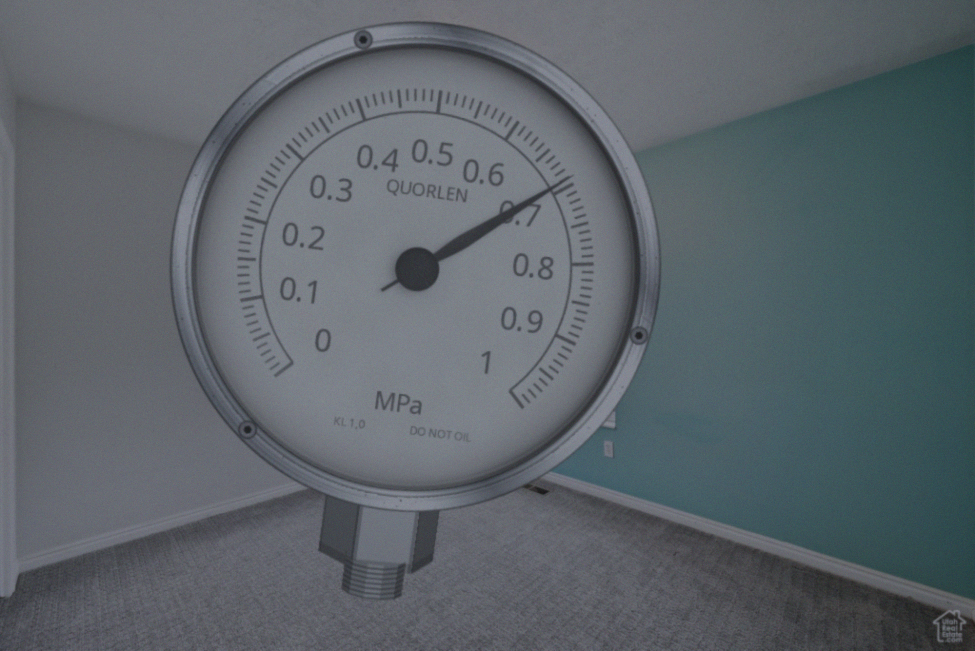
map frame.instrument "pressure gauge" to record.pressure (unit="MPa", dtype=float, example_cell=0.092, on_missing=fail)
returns 0.69
